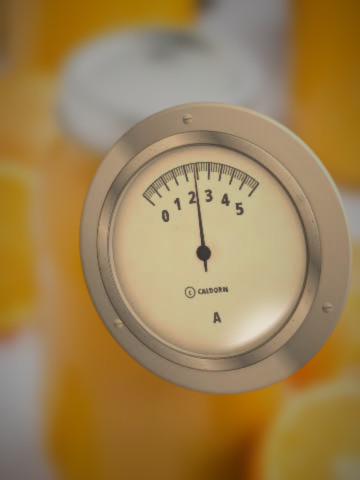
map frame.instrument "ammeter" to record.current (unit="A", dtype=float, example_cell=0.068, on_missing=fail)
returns 2.5
